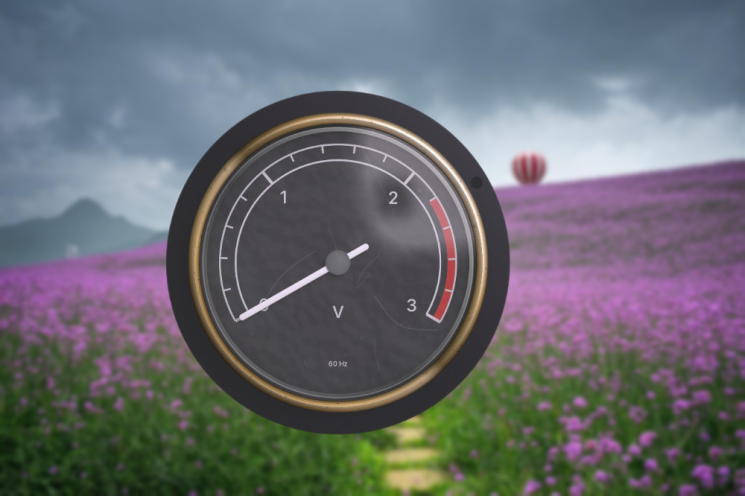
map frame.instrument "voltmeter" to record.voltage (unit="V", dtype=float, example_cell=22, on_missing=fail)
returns 0
